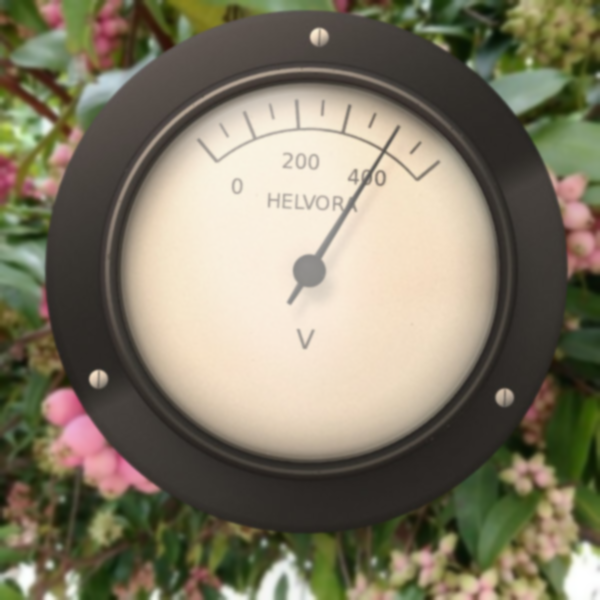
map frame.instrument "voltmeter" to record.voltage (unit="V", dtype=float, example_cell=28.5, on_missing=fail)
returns 400
